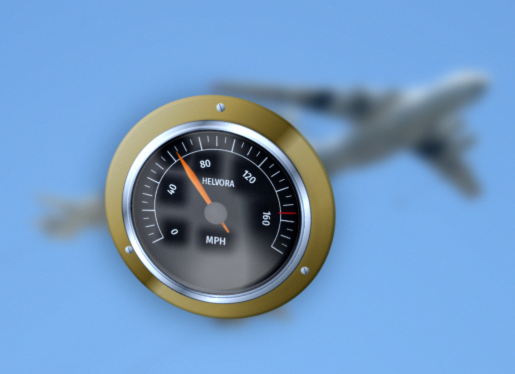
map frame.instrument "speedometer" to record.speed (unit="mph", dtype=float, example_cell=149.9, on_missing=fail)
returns 65
